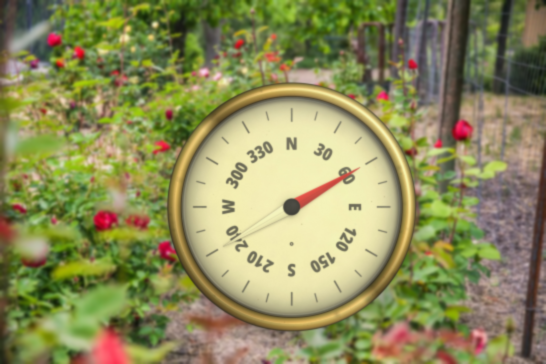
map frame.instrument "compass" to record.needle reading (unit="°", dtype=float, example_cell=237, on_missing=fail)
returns 60
